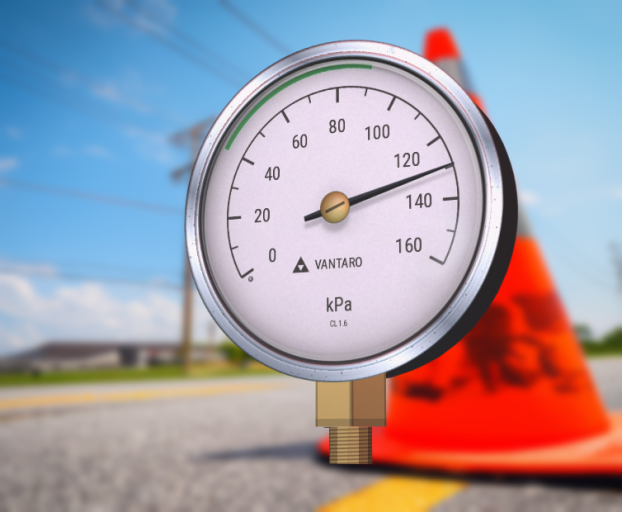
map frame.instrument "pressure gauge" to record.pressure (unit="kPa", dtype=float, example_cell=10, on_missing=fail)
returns 130
